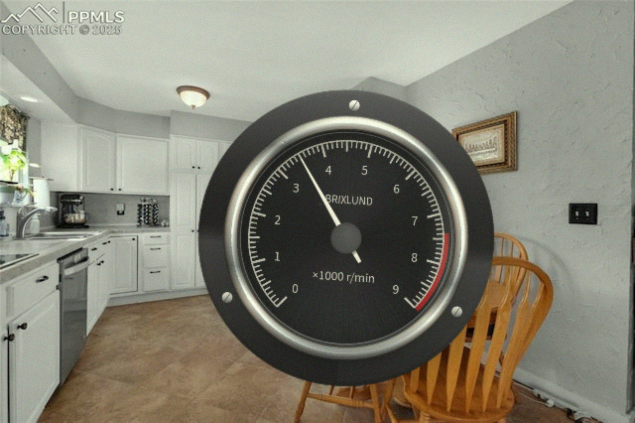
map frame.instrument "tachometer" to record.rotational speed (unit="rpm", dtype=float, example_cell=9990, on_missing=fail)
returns 3500
